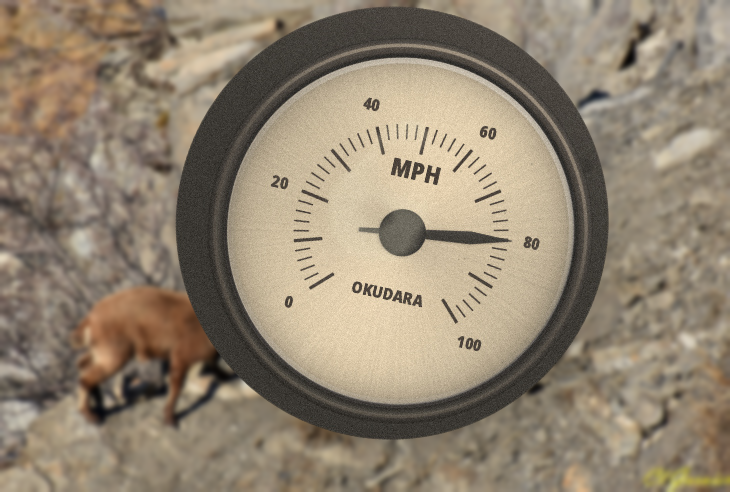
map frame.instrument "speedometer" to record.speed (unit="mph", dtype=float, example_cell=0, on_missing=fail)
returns 80
